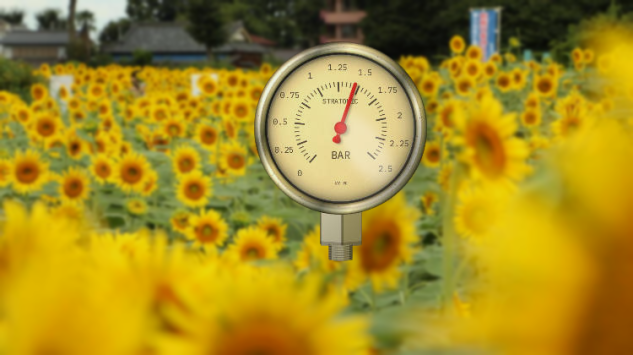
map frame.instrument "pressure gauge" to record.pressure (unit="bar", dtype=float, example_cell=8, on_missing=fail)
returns 1.45
